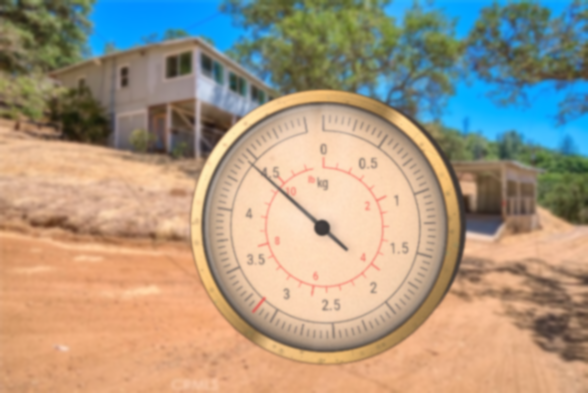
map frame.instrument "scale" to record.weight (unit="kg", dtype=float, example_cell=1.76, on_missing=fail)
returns 4.45
